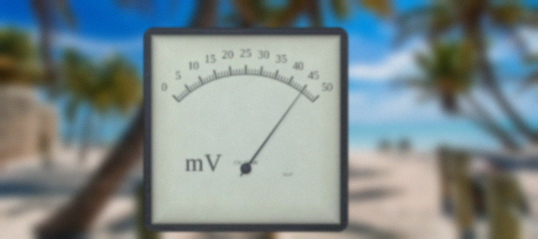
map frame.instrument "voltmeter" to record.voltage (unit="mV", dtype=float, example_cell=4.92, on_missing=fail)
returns 45
